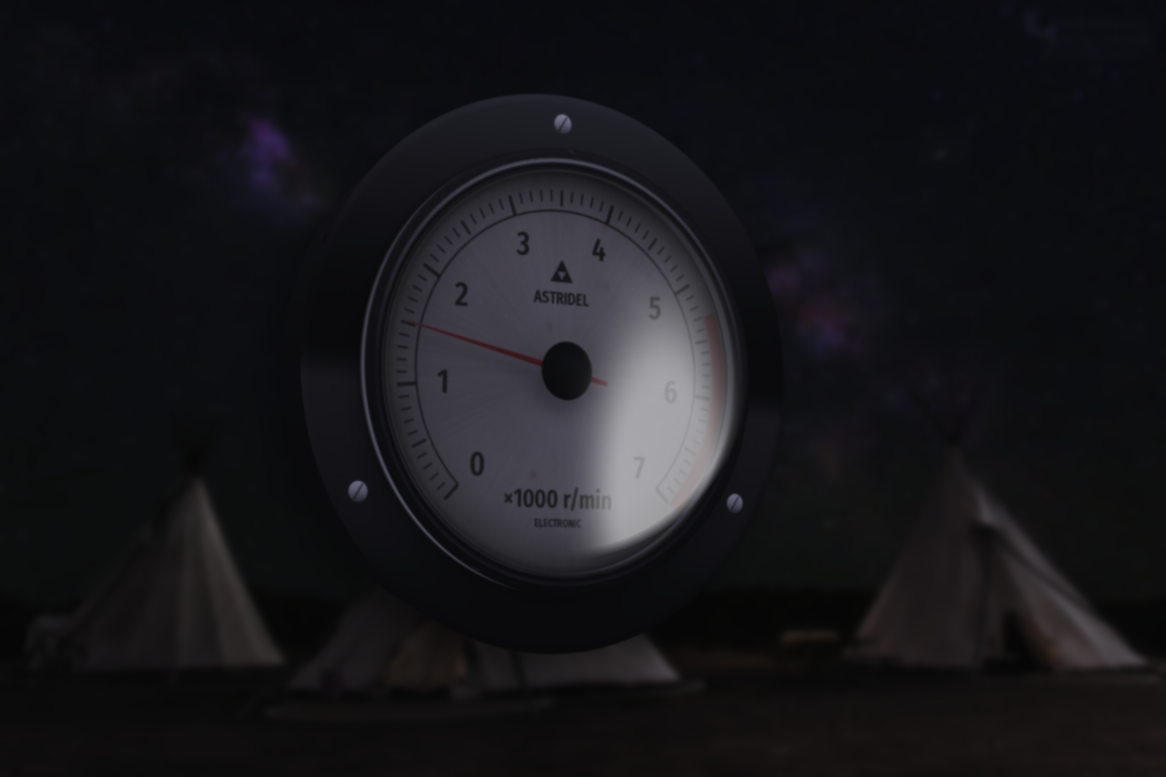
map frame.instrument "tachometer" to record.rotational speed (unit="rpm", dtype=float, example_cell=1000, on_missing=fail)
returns 1500
